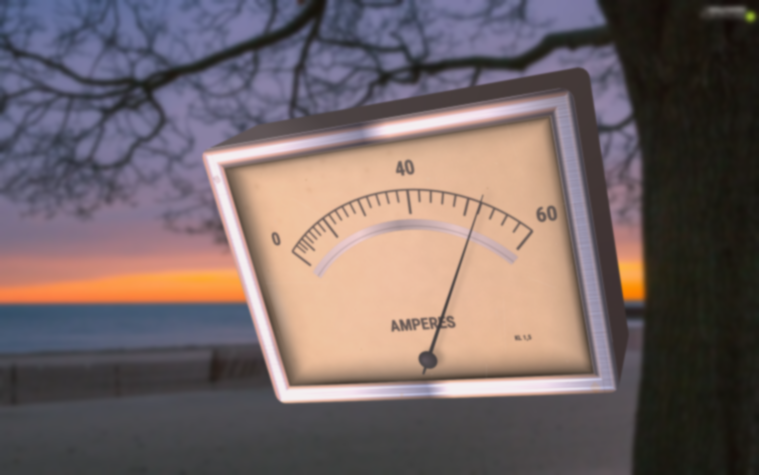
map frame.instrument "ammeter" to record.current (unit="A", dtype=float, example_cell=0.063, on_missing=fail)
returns 52
